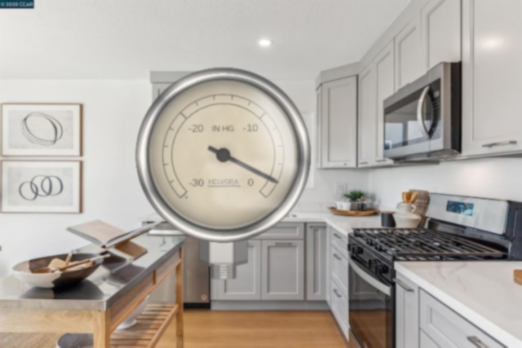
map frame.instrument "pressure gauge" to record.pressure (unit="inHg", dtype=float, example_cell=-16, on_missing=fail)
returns -2
